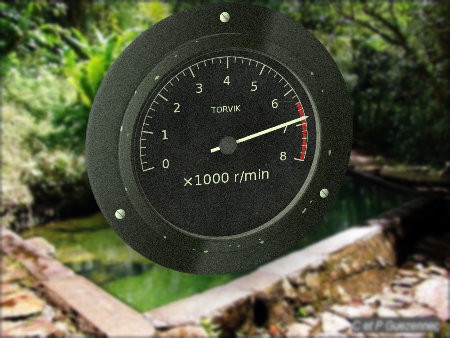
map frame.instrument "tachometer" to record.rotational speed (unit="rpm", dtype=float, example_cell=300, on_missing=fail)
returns 6800
